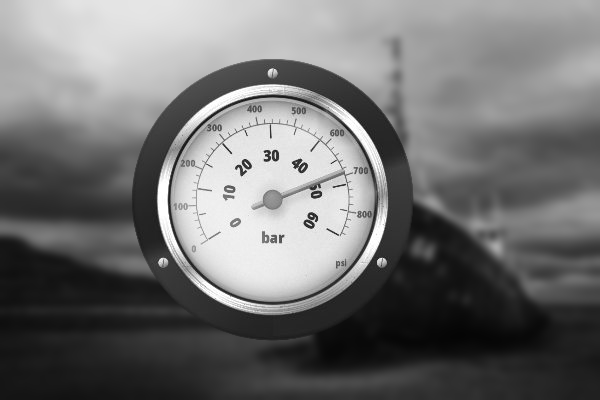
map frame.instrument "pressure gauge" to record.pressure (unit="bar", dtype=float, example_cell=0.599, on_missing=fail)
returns 47.5
